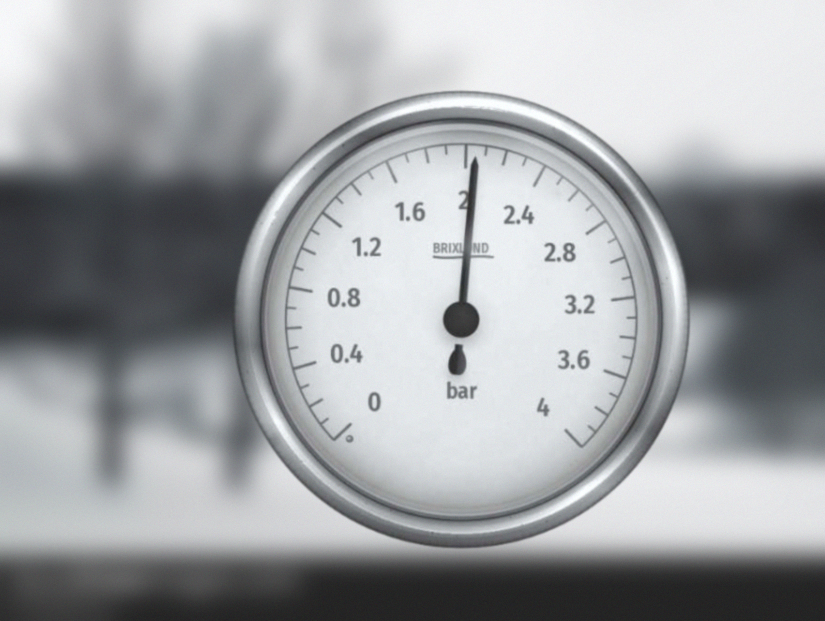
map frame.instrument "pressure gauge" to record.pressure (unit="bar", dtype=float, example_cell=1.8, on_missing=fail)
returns 2.05
